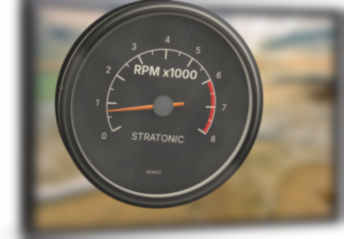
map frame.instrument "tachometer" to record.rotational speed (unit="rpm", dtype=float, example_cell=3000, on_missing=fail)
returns 750
